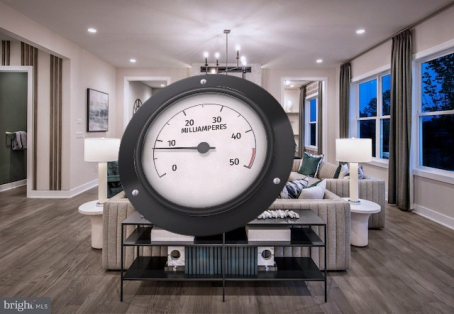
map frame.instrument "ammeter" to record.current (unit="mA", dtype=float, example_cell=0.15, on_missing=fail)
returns 7.5
